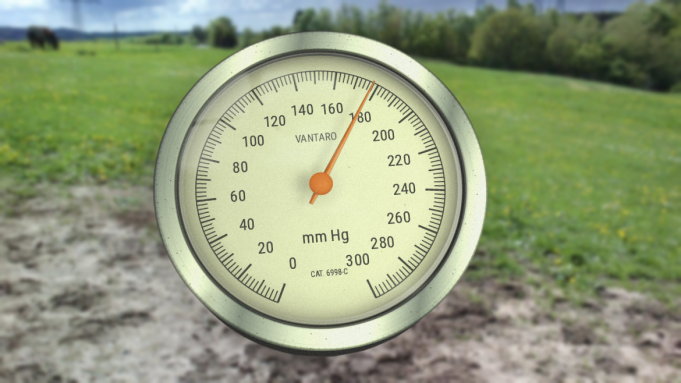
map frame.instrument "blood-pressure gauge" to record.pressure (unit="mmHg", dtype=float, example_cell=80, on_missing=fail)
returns 178
